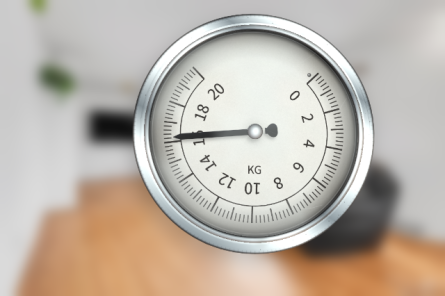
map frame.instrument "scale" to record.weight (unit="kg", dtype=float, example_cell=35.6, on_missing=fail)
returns 16.2
